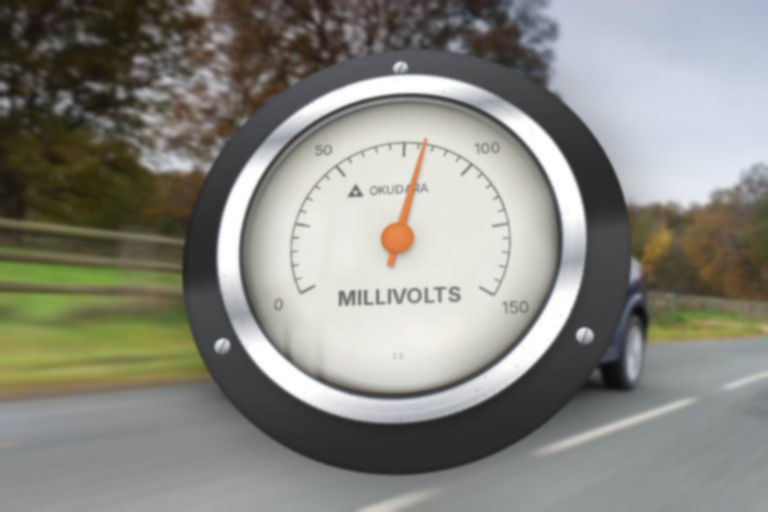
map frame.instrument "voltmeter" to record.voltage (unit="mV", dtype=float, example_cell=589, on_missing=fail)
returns 82.5
